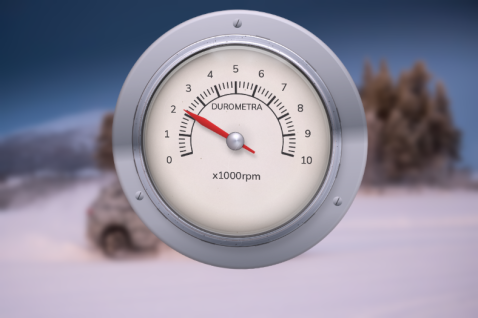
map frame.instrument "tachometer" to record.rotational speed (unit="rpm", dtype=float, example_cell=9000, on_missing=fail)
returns 2200
